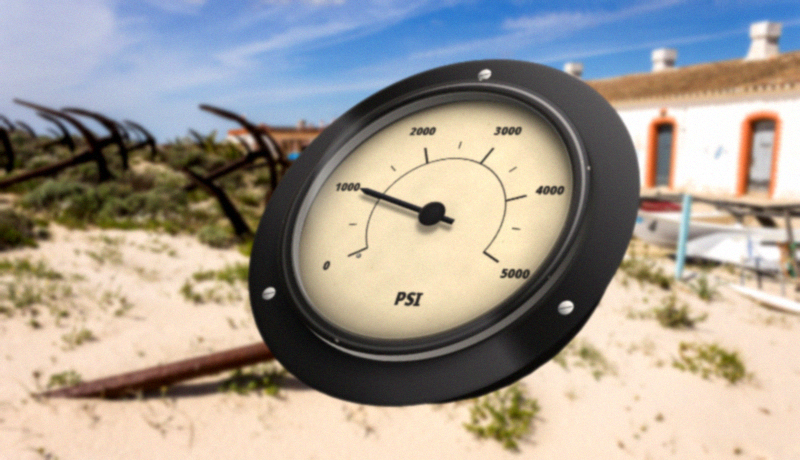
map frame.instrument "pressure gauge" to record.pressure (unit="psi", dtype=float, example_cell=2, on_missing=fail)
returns 1000
